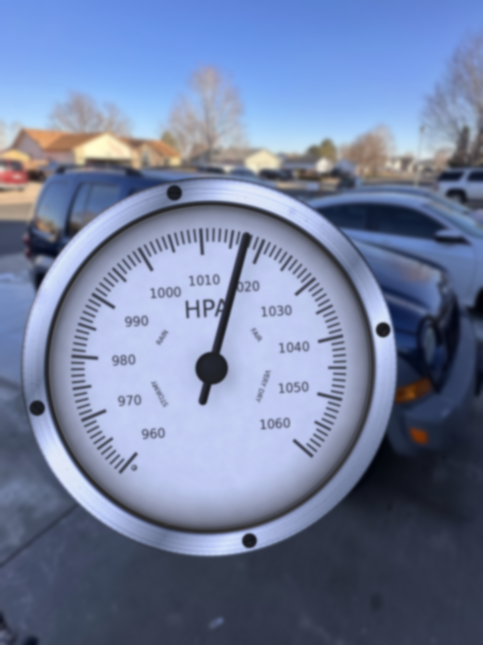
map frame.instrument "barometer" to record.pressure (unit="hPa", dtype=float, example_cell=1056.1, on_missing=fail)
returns 1017
